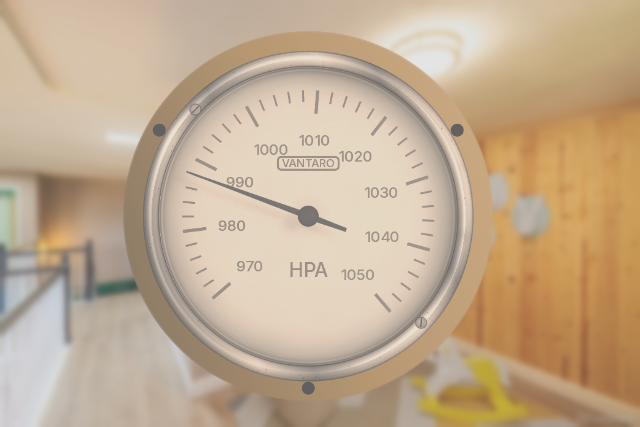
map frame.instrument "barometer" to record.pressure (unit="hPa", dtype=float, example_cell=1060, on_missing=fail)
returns 988
